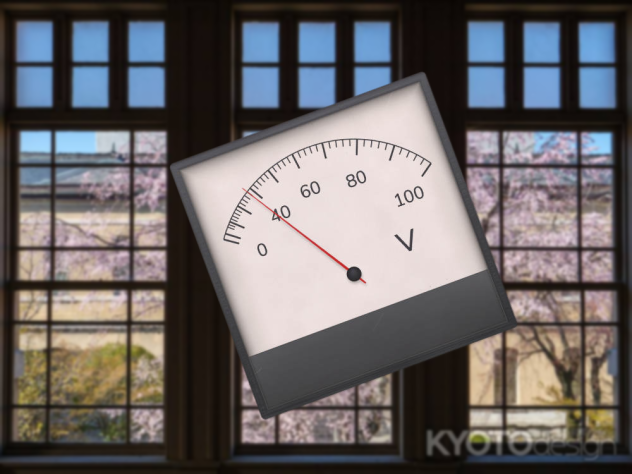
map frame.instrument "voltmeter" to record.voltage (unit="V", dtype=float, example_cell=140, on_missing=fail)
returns 38
